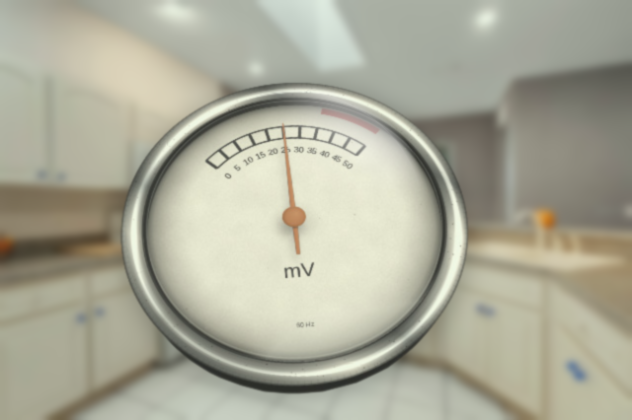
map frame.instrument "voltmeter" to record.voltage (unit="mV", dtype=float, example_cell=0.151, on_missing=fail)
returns 25
